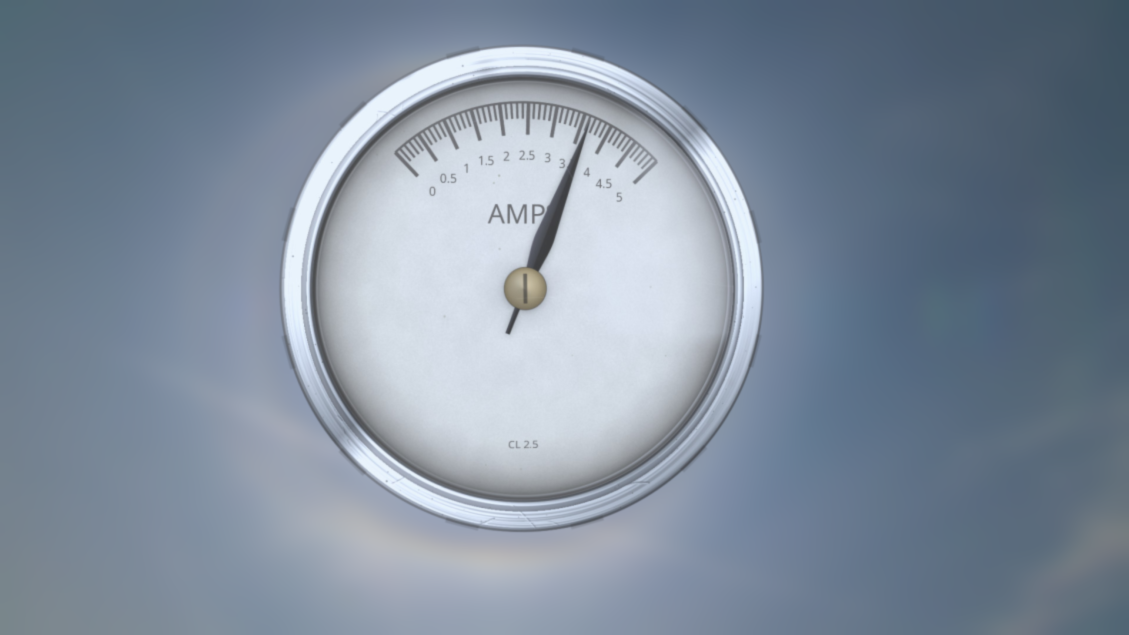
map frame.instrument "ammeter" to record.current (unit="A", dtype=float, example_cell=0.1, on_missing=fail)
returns 3.6
